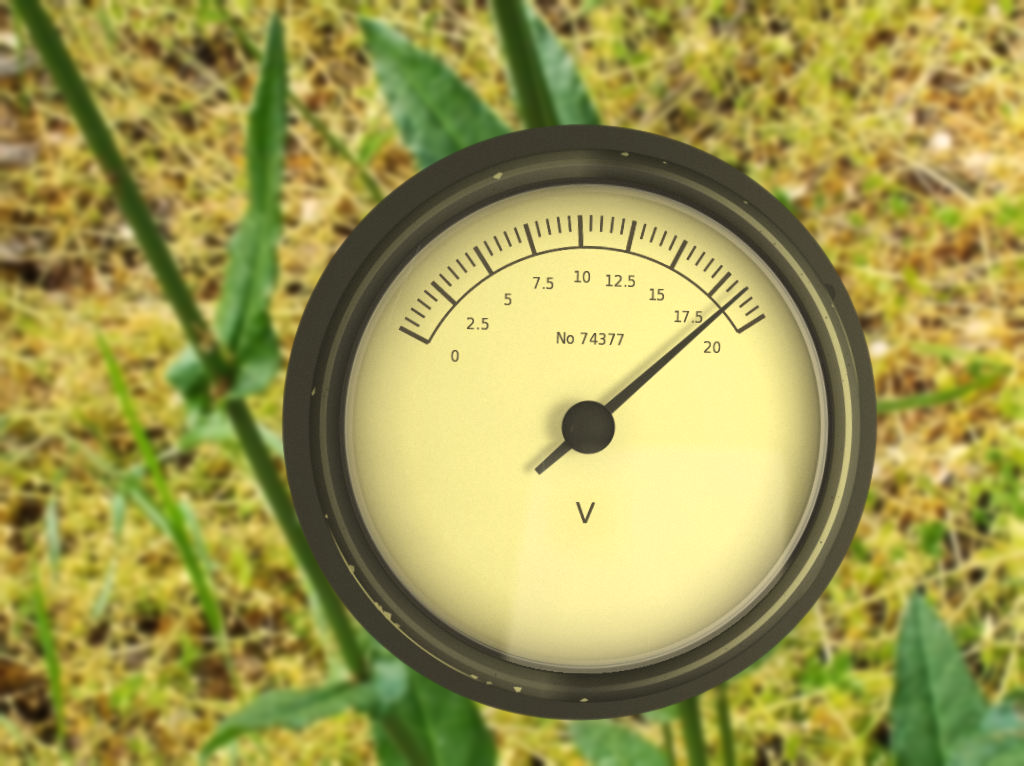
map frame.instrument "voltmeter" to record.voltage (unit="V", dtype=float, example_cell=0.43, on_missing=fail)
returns 18.5
